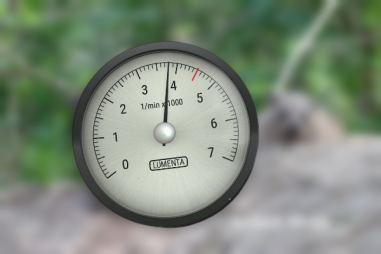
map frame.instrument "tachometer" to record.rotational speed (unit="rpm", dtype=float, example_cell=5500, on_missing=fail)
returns 3800
